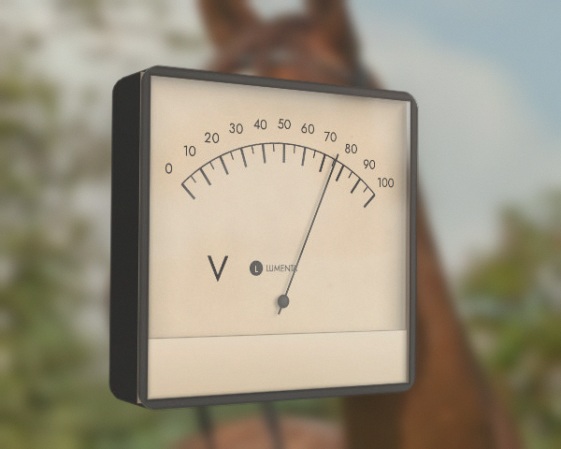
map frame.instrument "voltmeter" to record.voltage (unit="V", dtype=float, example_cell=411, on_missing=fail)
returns 75
